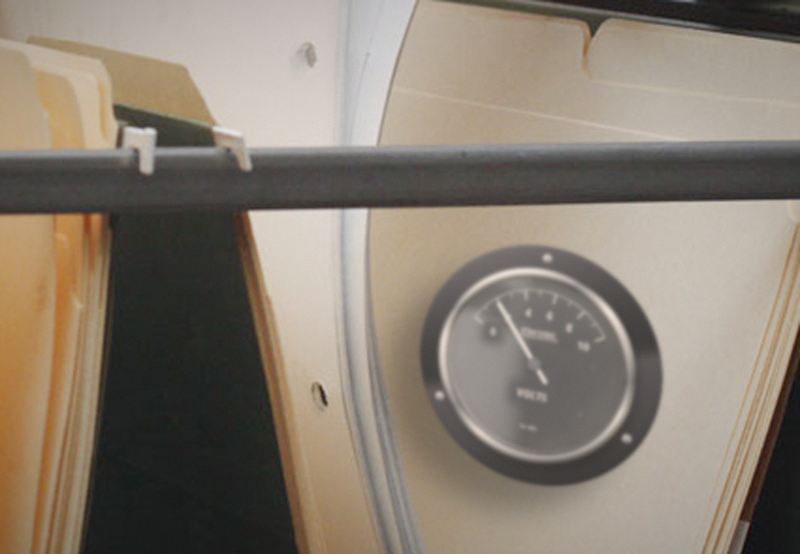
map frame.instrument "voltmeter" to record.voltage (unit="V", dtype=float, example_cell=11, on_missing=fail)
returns 2
